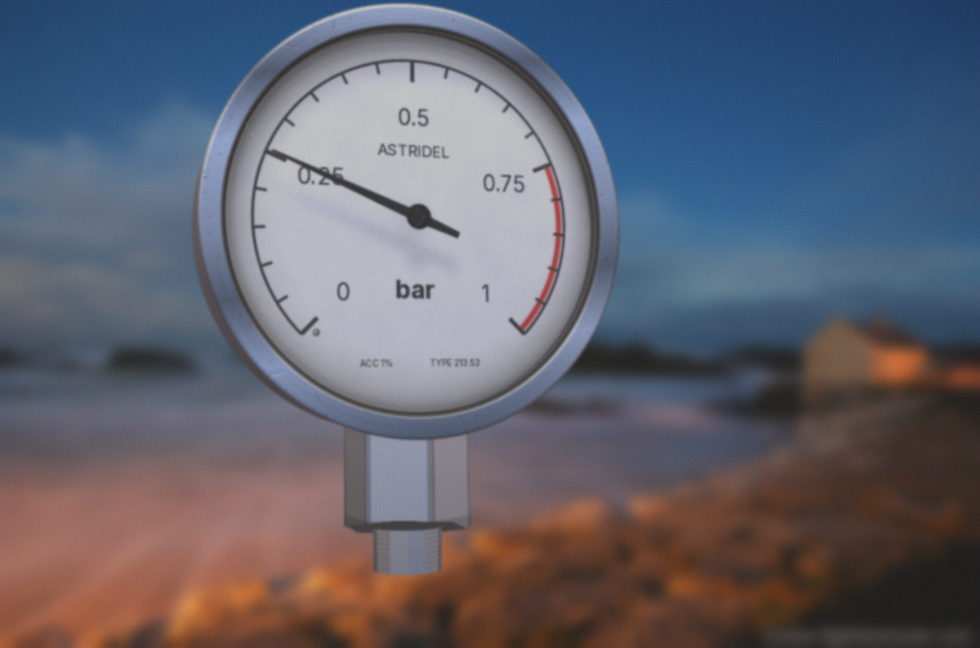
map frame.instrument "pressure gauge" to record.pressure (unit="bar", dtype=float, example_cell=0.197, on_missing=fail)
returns 0.25
